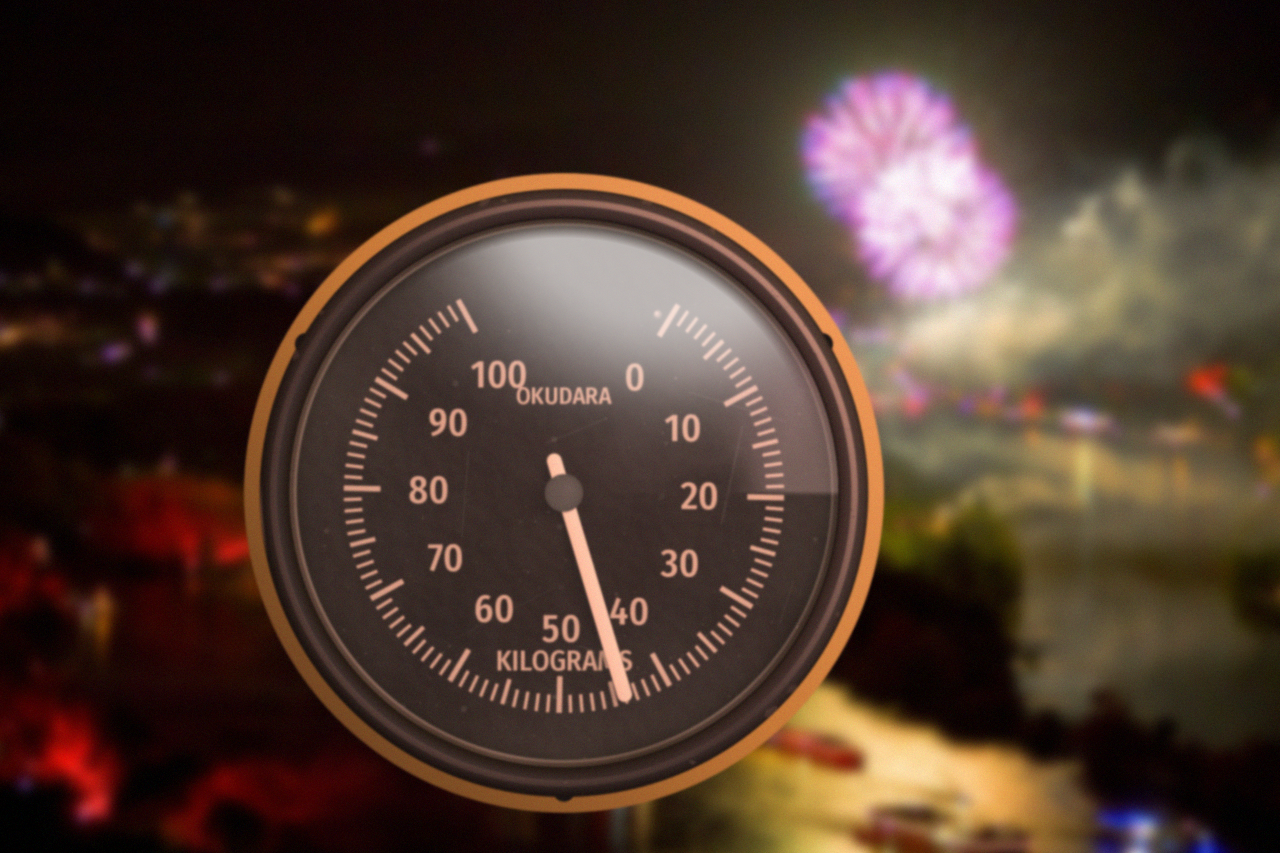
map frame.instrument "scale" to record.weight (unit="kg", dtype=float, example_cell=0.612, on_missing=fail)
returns 44
